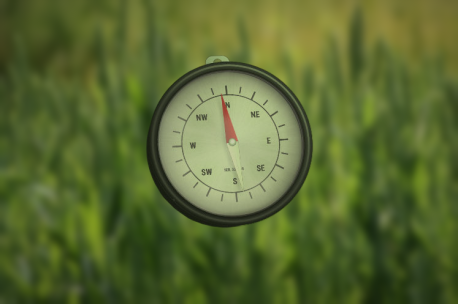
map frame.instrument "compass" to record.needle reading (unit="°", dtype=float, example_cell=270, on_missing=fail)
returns 352.5
